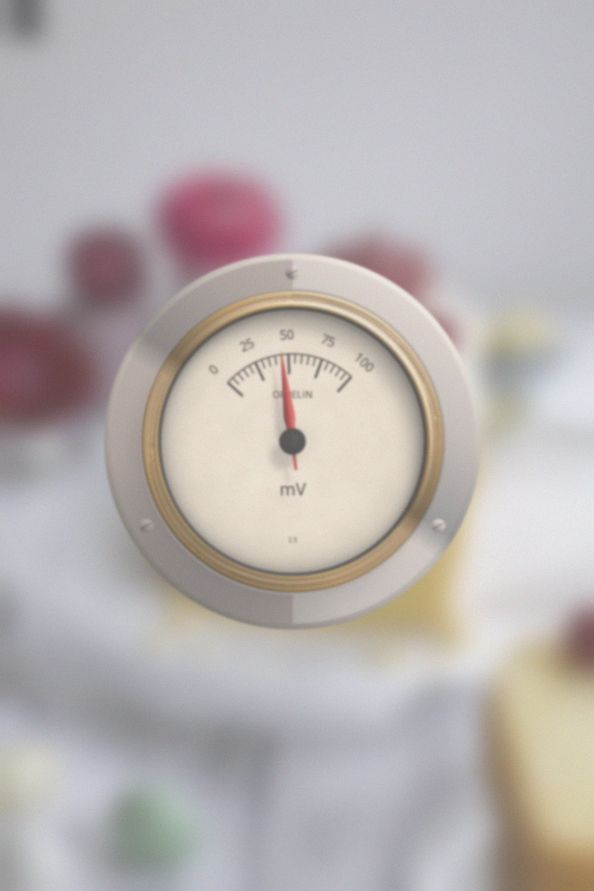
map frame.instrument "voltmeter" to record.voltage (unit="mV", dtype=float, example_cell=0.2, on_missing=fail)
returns 45
